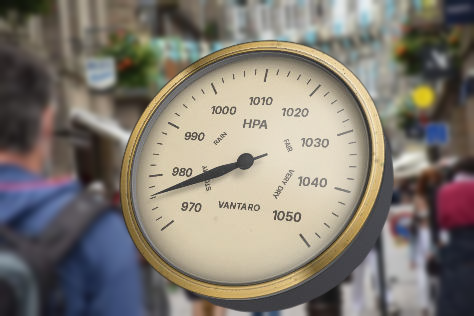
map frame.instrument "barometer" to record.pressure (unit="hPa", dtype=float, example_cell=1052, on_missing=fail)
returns 976
